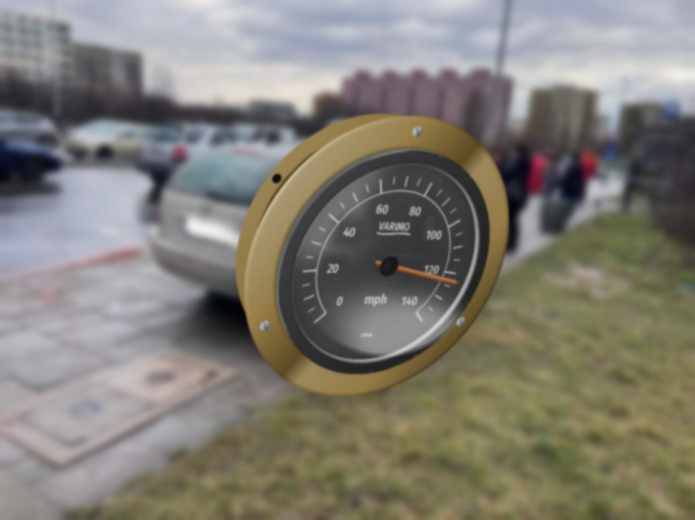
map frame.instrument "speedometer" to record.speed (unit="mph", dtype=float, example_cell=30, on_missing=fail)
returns 122.5
